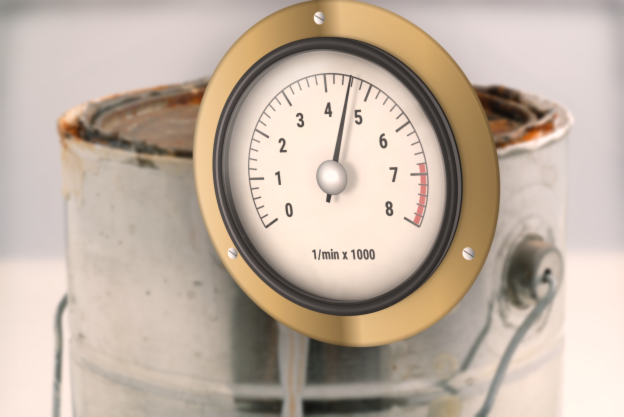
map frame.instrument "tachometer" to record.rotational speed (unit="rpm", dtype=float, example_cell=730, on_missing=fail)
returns 4600
